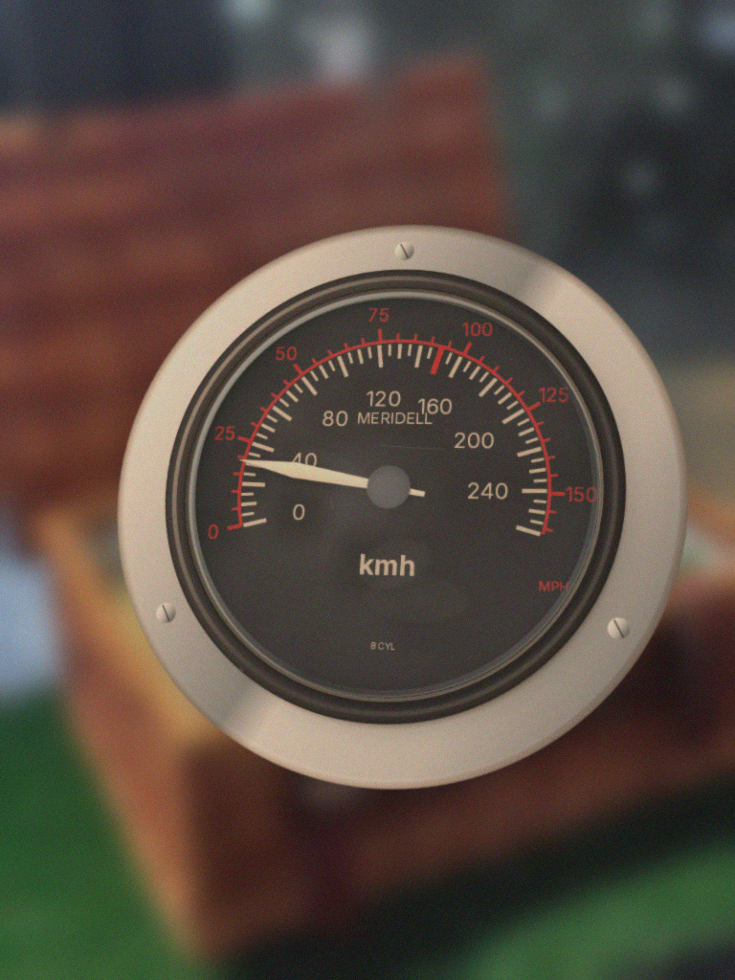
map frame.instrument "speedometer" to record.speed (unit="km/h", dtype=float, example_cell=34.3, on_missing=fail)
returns 30
